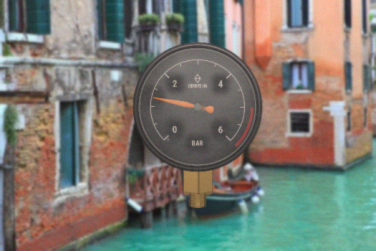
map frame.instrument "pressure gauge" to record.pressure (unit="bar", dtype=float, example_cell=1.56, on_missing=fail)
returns 1.25
